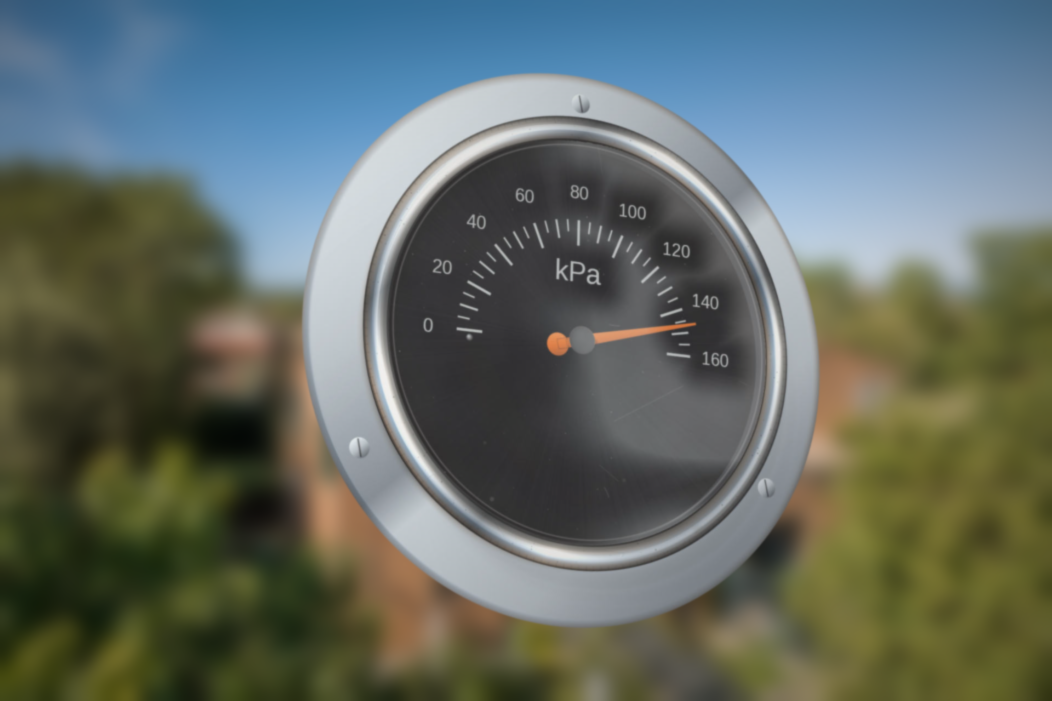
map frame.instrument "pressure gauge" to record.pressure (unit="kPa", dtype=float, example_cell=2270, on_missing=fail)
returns 147.5
